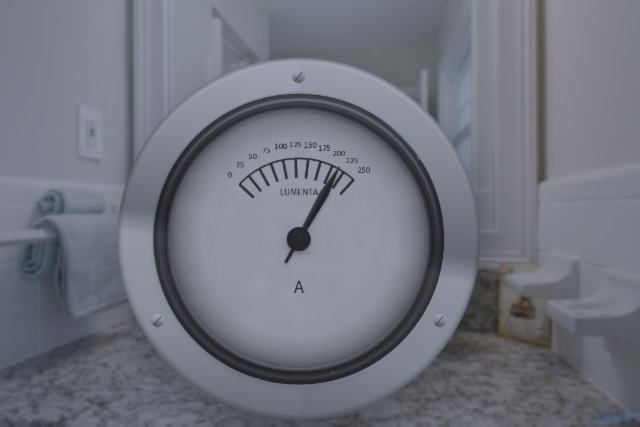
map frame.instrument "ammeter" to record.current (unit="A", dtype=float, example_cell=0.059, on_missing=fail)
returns 212.5
